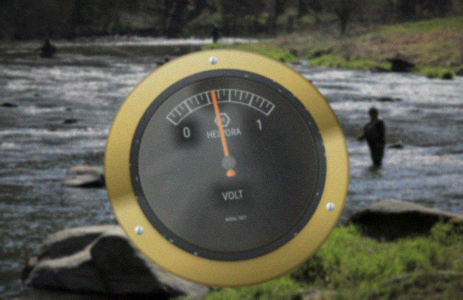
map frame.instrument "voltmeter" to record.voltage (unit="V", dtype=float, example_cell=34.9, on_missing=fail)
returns 0.45
